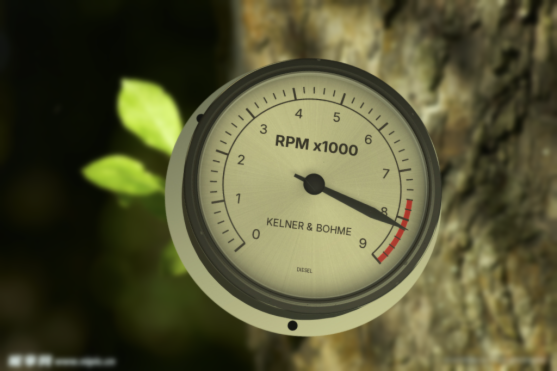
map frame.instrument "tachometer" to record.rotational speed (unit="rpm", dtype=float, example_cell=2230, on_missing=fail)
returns 8200
